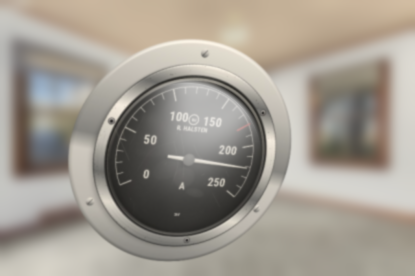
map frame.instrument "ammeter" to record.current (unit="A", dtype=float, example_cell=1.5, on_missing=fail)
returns 220
